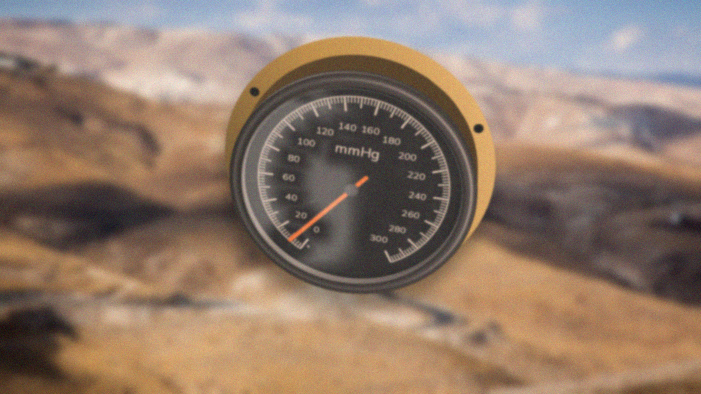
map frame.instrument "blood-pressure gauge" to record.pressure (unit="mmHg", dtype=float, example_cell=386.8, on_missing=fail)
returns 10
